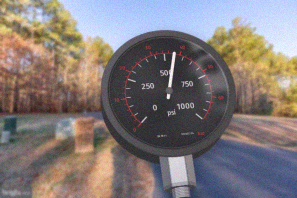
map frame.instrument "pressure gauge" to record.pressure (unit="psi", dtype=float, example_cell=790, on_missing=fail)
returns 550
